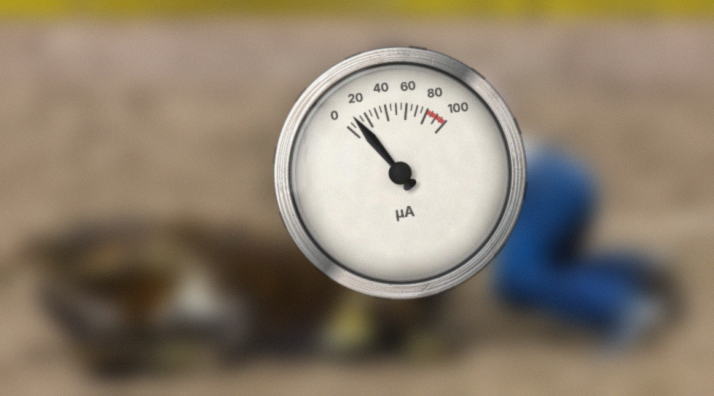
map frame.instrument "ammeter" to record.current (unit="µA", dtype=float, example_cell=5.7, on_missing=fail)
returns 10
